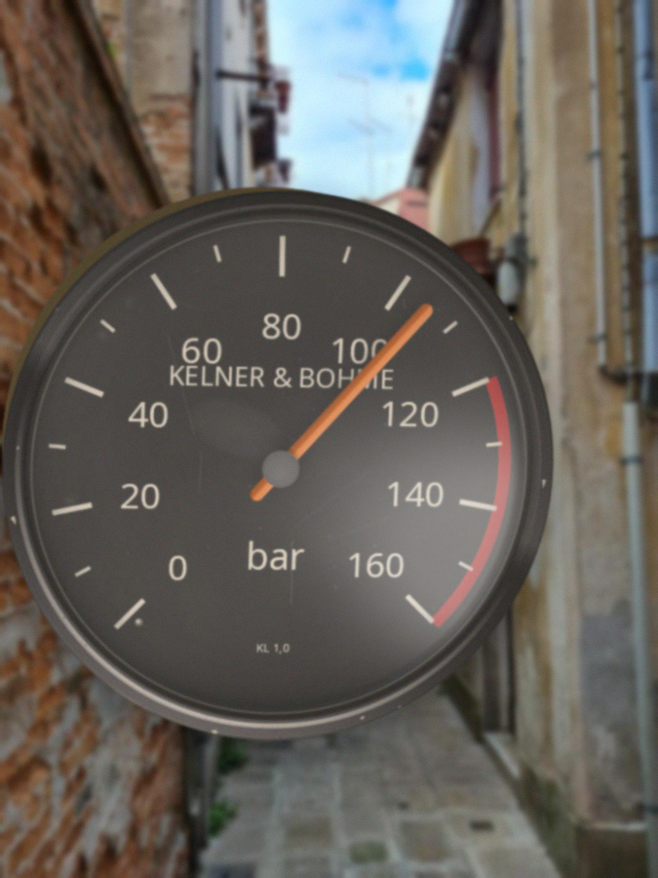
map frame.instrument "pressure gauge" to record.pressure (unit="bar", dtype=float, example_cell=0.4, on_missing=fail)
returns 105
